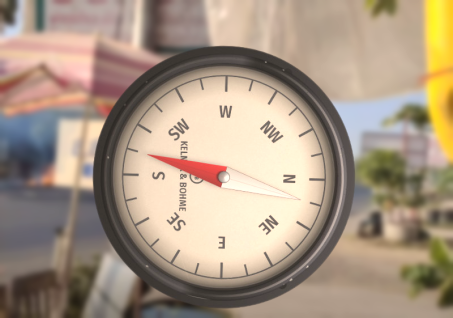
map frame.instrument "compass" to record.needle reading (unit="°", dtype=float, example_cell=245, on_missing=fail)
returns 195
